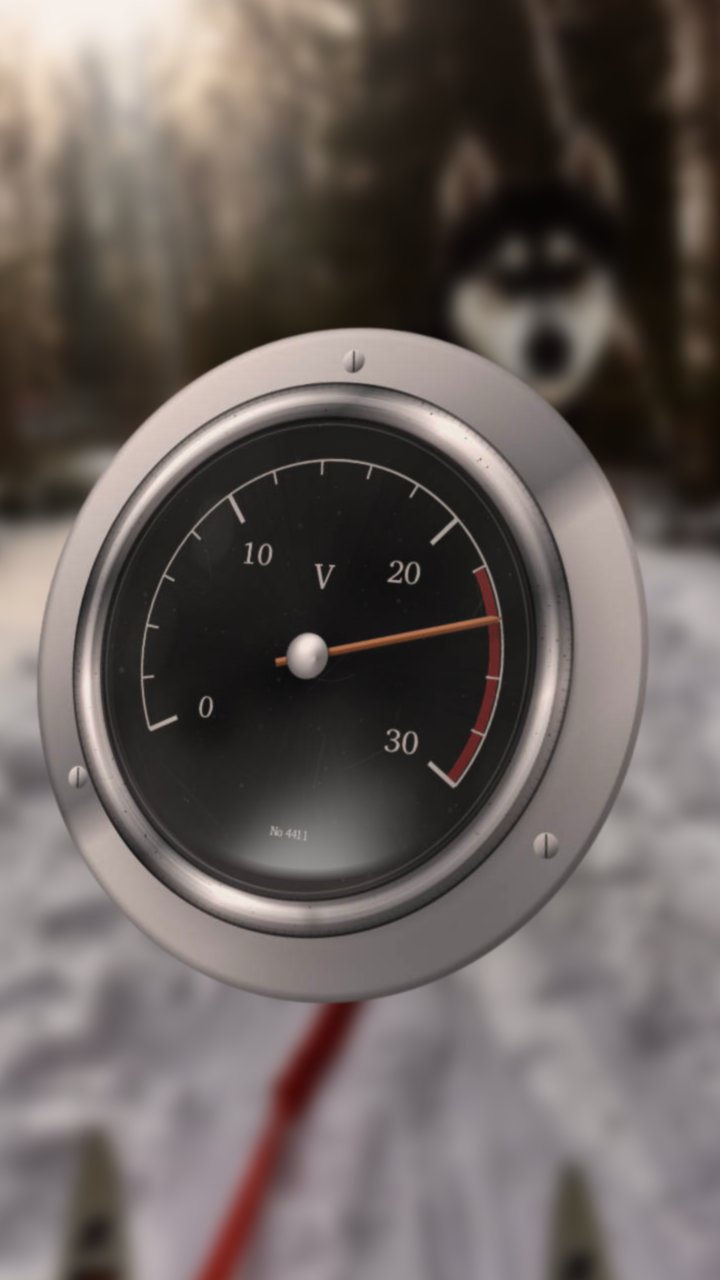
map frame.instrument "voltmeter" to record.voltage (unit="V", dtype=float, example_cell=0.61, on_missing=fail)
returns 24
